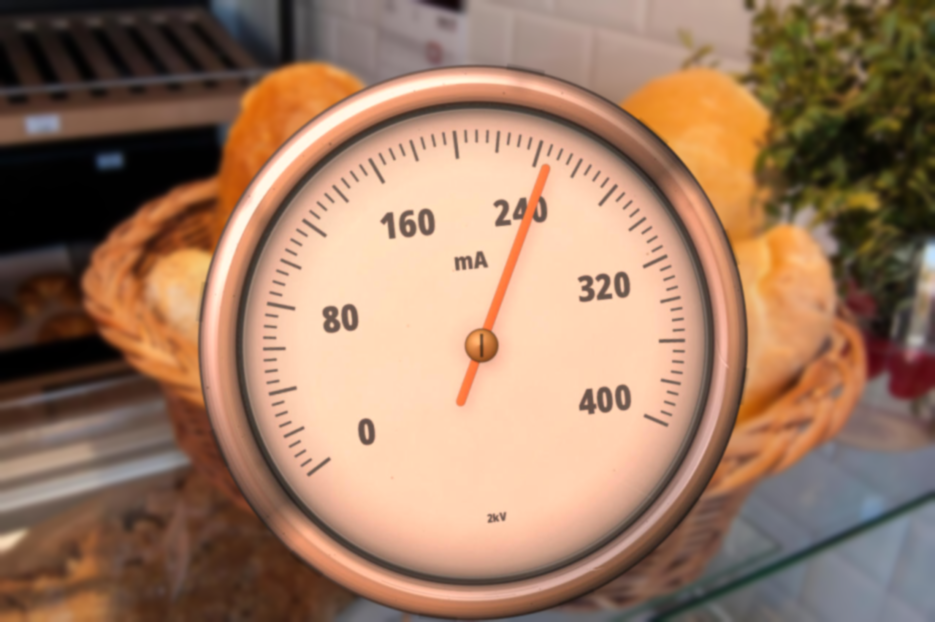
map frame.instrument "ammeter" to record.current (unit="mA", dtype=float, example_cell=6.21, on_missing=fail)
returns 245
